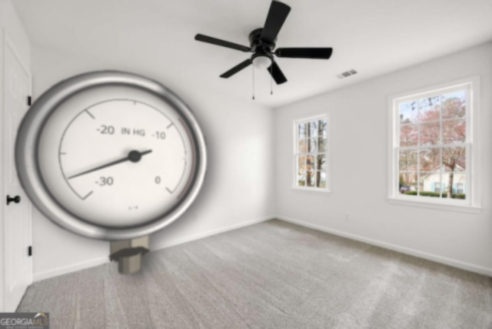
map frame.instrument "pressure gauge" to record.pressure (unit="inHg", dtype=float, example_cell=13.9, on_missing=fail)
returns -27.5
